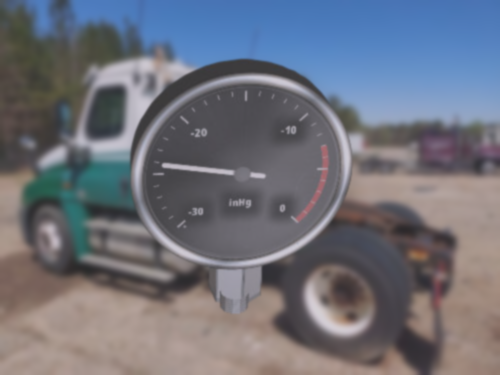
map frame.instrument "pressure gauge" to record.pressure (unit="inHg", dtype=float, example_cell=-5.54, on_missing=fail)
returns -24
